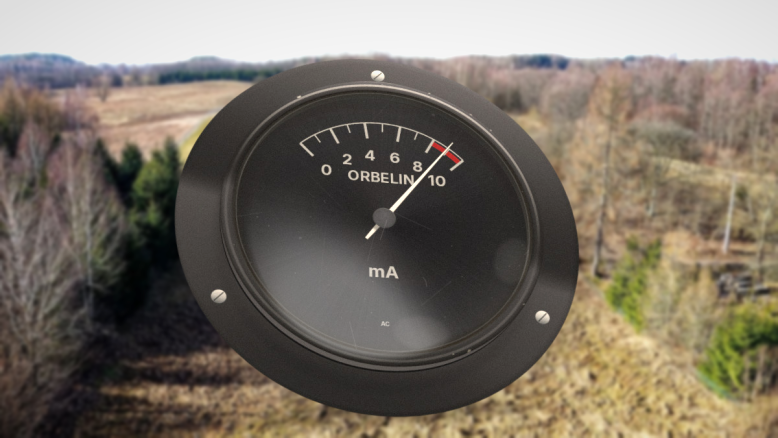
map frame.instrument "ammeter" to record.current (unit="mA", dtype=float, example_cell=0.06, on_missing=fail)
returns 9
